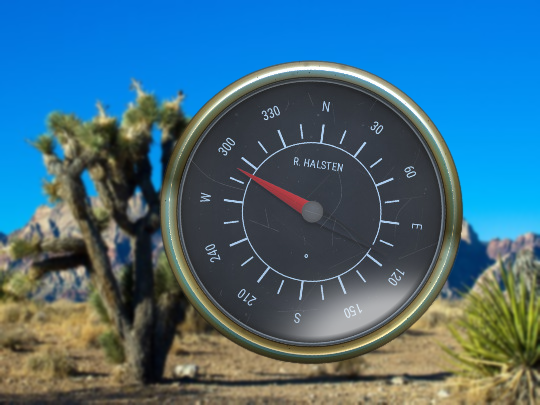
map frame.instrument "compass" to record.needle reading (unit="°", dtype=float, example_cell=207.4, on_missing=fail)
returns 292.5
